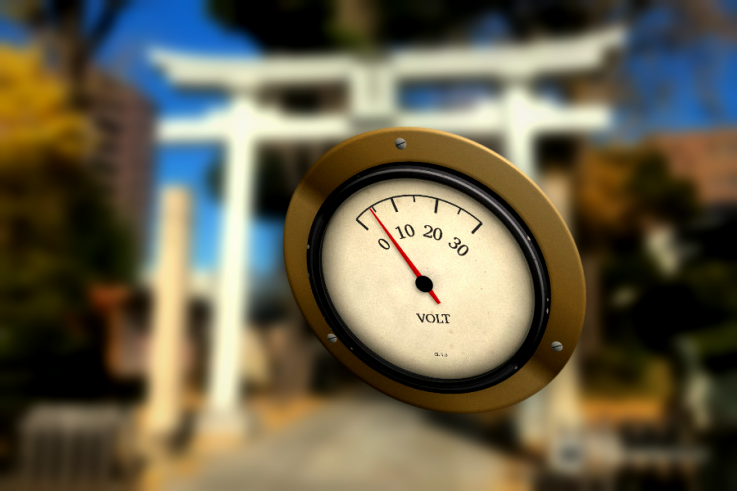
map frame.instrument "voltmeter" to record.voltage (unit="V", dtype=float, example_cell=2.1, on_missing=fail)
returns 5
